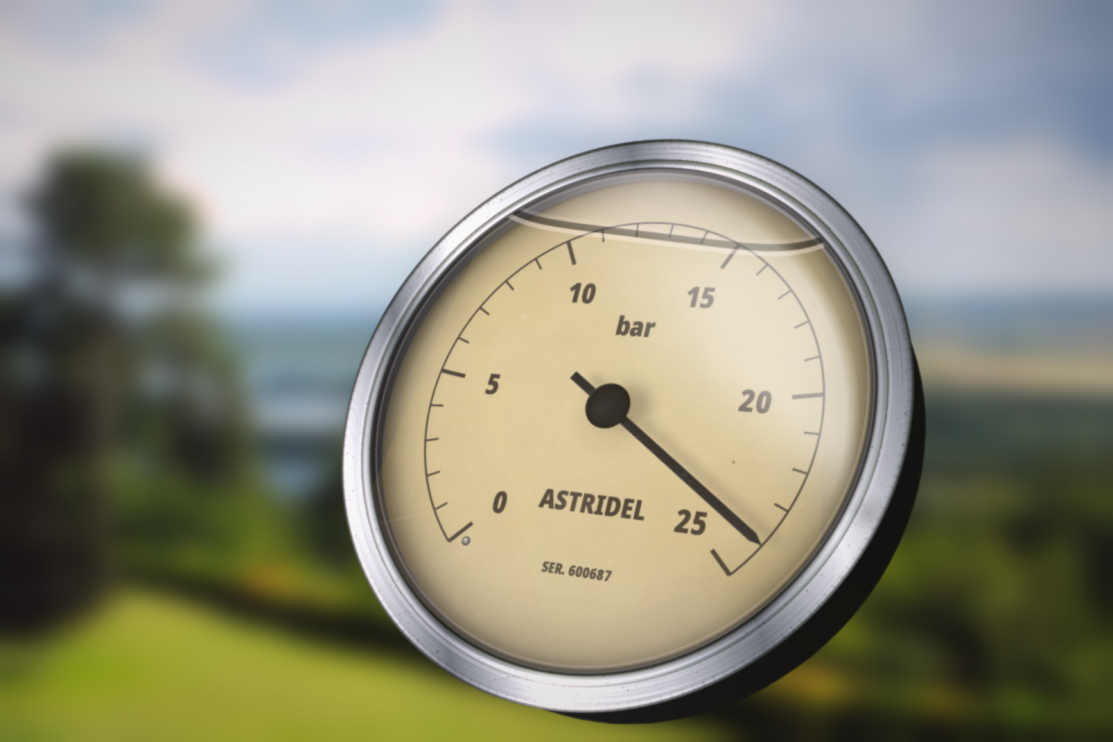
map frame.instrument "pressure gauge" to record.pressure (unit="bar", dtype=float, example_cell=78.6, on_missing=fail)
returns 24
